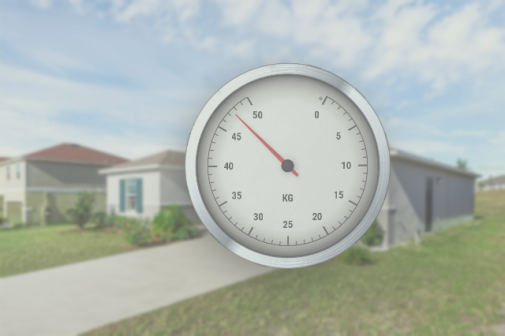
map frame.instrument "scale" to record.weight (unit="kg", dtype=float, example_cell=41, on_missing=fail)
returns 47.5
